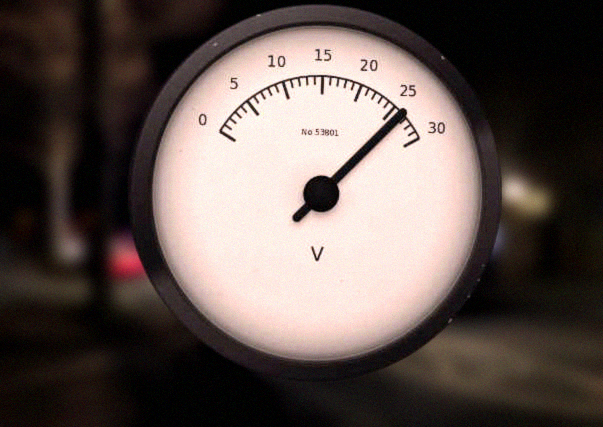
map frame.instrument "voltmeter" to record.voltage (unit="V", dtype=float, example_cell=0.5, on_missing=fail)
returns 26
